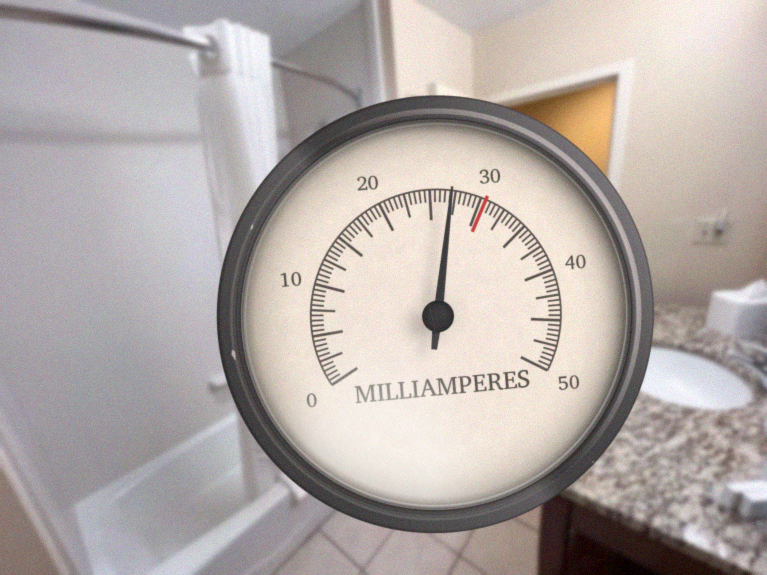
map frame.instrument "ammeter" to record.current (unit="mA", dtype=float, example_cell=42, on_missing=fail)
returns 27
